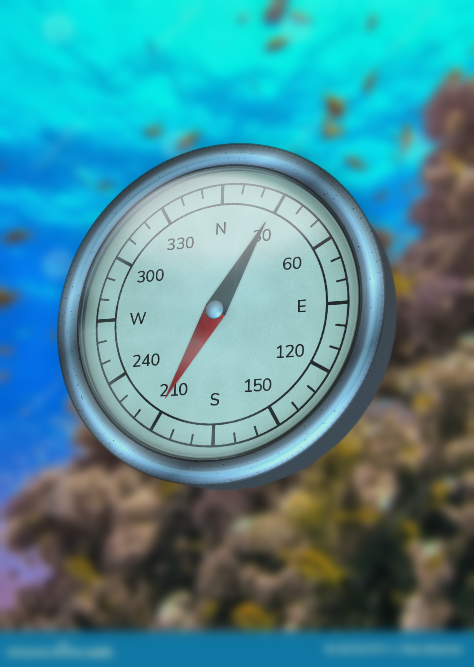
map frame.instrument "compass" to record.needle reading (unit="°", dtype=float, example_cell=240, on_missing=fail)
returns 210
